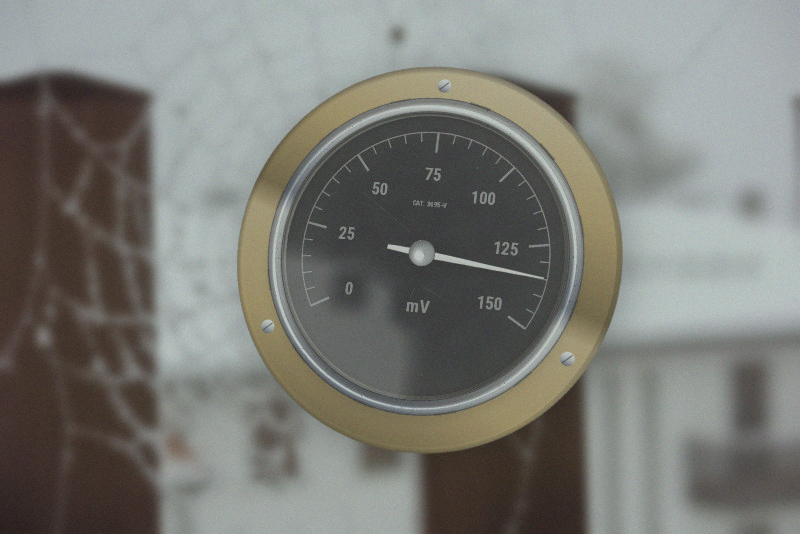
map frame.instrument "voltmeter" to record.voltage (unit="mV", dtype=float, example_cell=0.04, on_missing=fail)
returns 135
